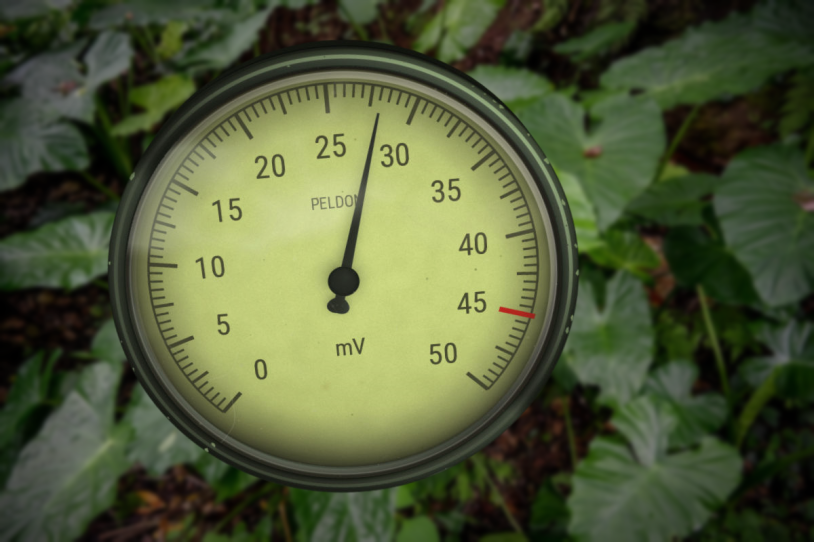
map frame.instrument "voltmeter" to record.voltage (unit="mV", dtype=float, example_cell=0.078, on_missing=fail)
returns 28
